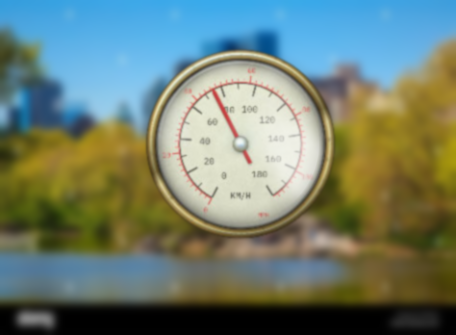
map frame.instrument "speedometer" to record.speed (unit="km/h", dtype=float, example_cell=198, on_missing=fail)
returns 75
